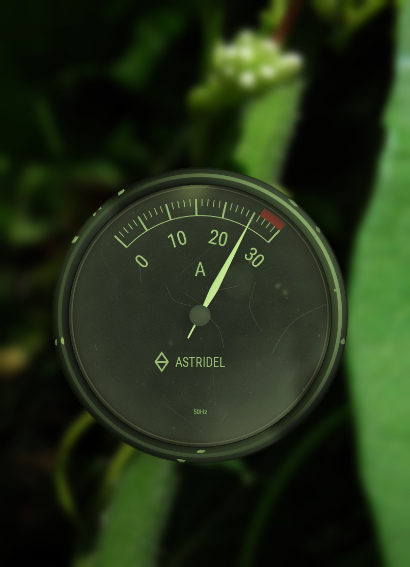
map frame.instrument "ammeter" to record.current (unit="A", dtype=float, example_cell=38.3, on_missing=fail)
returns 25
